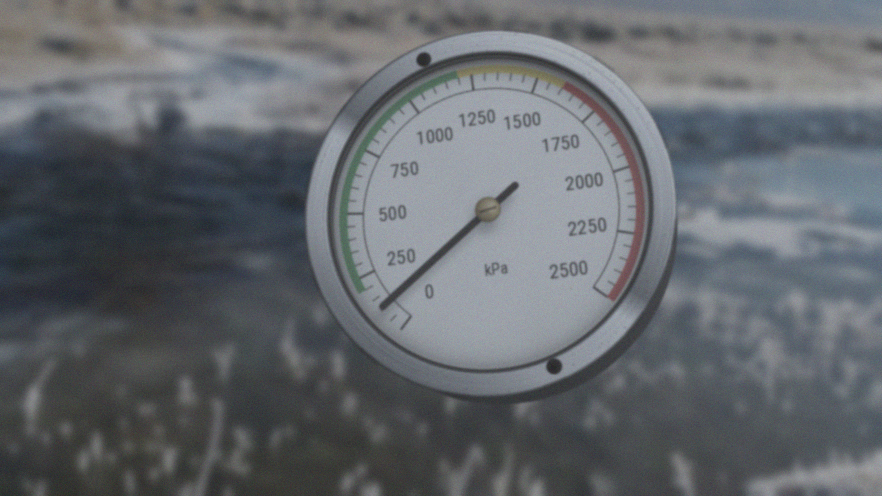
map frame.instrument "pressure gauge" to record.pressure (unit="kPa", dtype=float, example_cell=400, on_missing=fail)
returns 100
